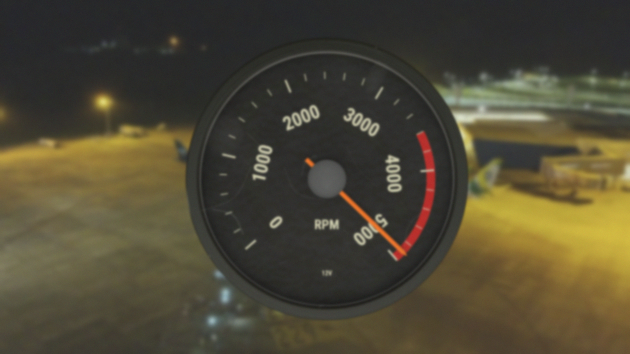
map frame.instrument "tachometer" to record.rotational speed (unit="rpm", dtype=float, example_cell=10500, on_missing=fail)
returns 4900
